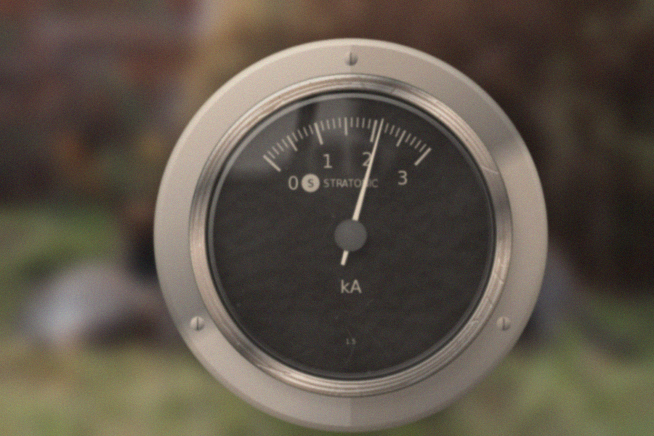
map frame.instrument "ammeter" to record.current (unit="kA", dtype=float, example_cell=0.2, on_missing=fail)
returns 2.1
